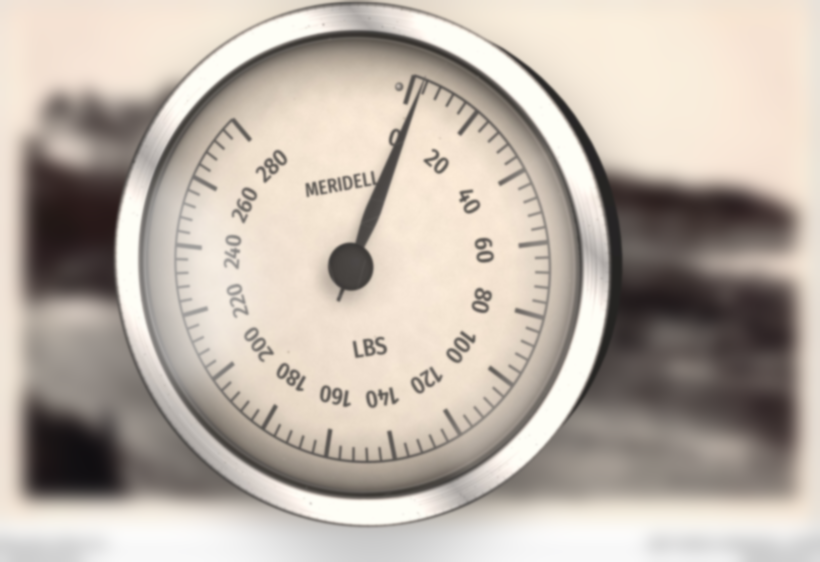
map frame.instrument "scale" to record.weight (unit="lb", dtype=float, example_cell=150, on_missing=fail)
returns 4
